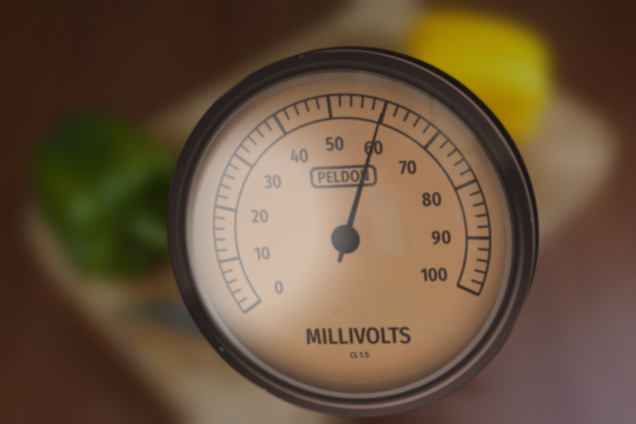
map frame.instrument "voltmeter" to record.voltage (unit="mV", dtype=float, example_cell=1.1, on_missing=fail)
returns 60
